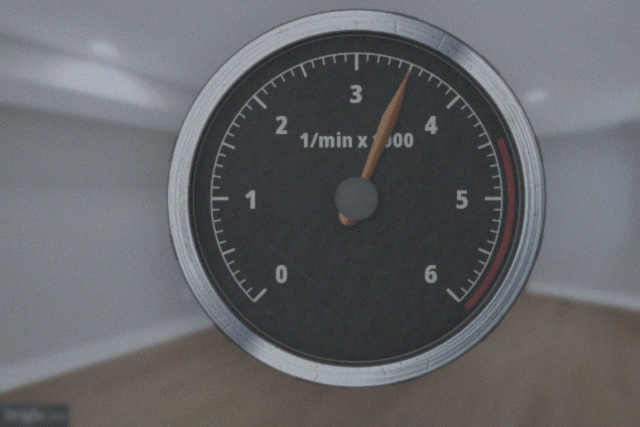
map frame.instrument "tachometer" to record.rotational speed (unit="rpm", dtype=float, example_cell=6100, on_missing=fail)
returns 3500
